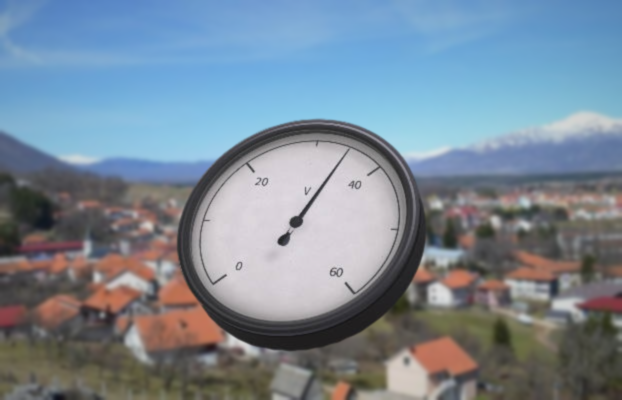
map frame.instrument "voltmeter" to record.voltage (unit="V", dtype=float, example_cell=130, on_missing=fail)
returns 35
